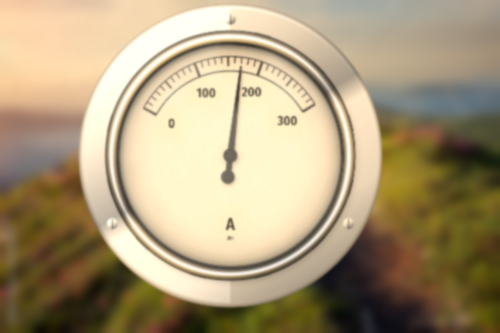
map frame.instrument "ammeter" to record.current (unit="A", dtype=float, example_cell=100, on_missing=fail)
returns 170
